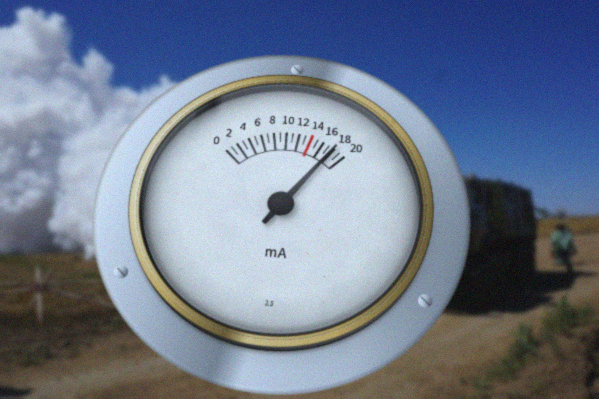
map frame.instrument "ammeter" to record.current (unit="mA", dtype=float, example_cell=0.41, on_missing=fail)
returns 18
